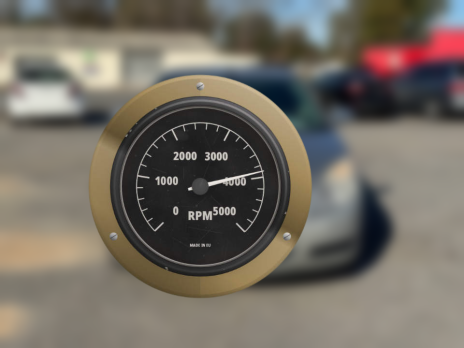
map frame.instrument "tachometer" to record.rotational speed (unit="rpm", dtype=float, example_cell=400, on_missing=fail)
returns 3900
